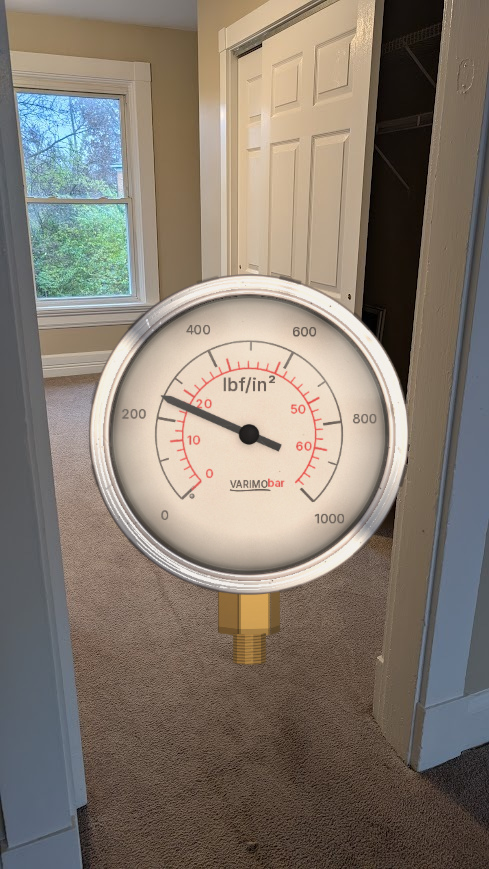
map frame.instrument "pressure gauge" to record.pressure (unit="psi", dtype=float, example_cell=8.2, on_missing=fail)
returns 250
